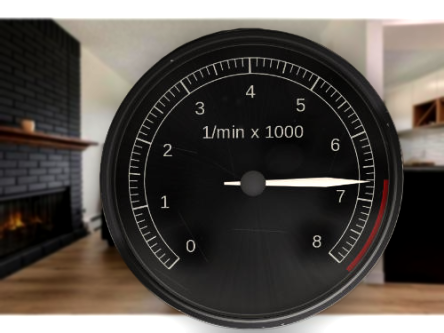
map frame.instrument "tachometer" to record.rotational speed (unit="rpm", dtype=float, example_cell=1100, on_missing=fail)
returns 6700
